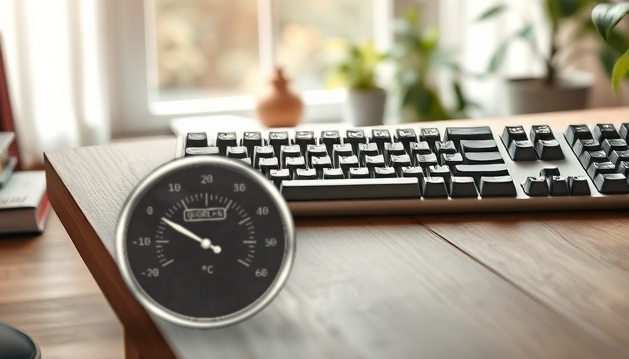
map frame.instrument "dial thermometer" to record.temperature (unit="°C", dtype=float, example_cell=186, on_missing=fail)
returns 0
